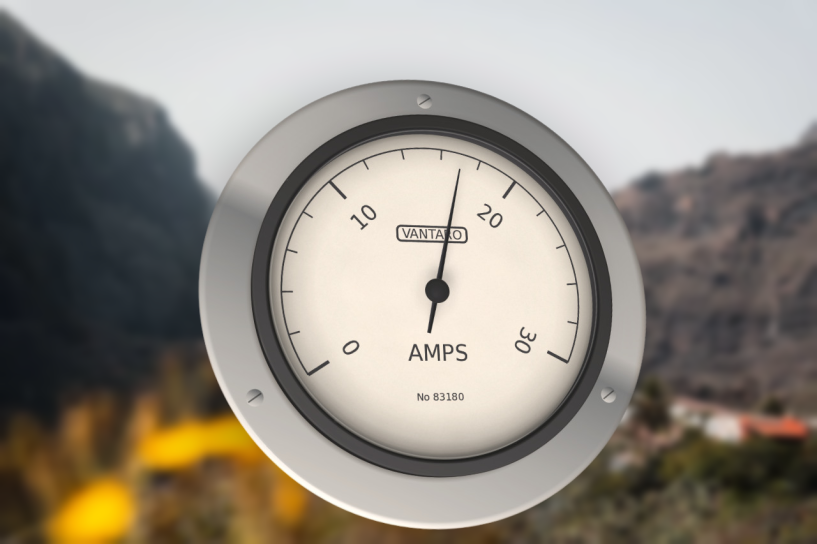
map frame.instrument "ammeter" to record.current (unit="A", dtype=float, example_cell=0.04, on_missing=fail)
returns 17
